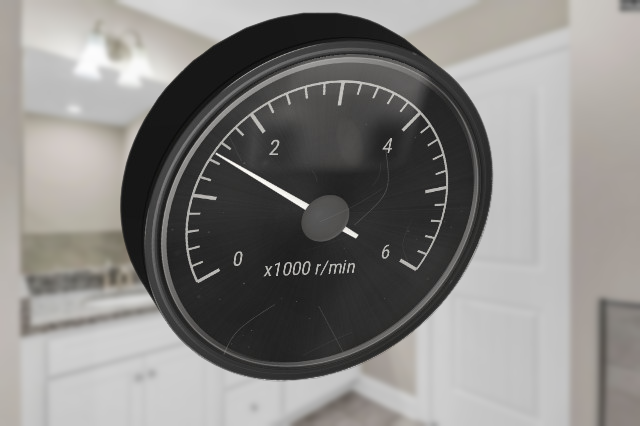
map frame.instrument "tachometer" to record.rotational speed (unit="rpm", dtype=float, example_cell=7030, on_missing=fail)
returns 1500
